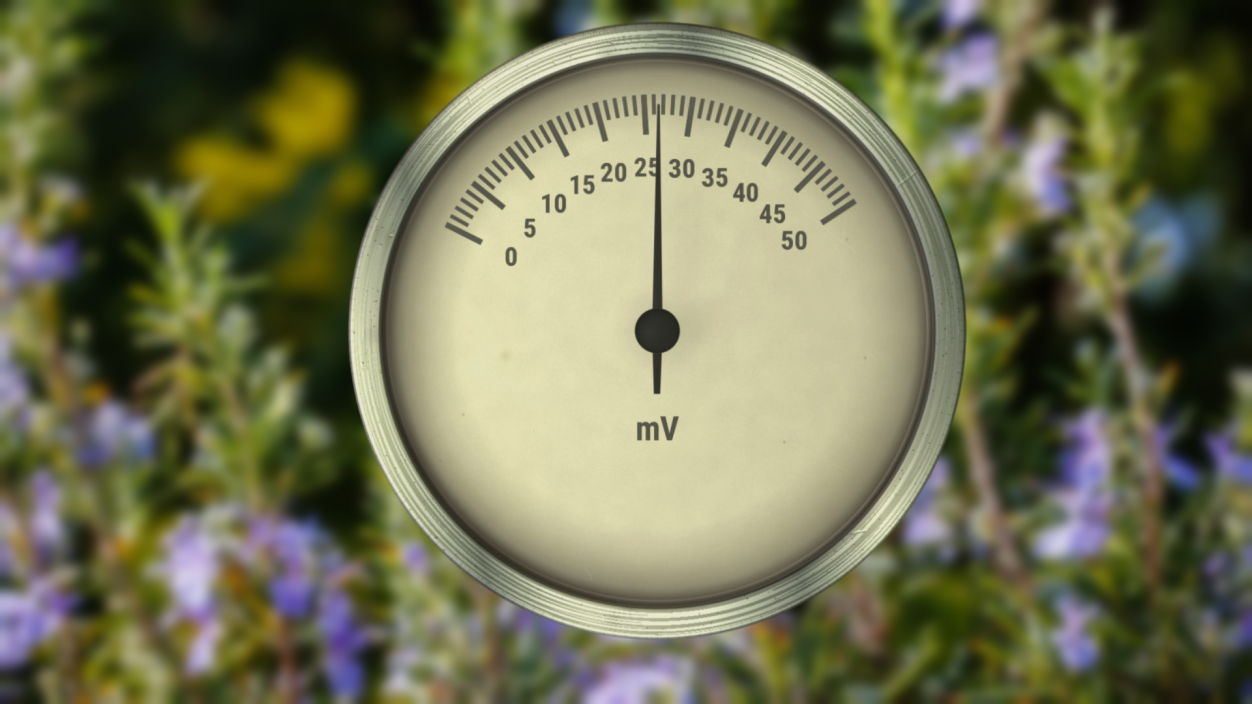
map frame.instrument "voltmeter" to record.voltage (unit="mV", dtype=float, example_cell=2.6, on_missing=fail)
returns 26.5
